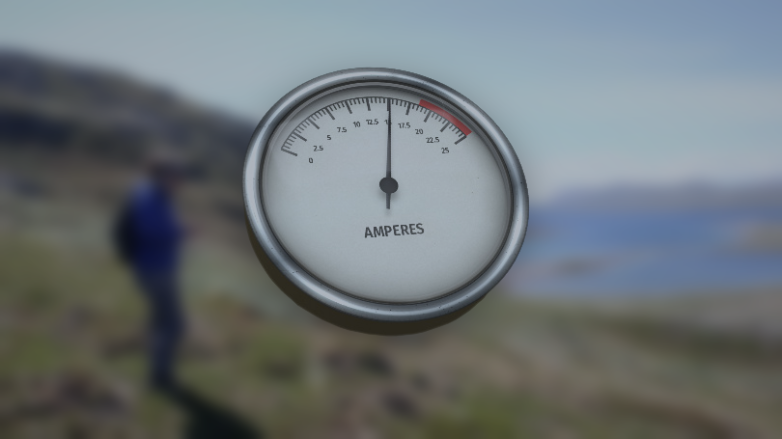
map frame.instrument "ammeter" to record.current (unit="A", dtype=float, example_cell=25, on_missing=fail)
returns 15
